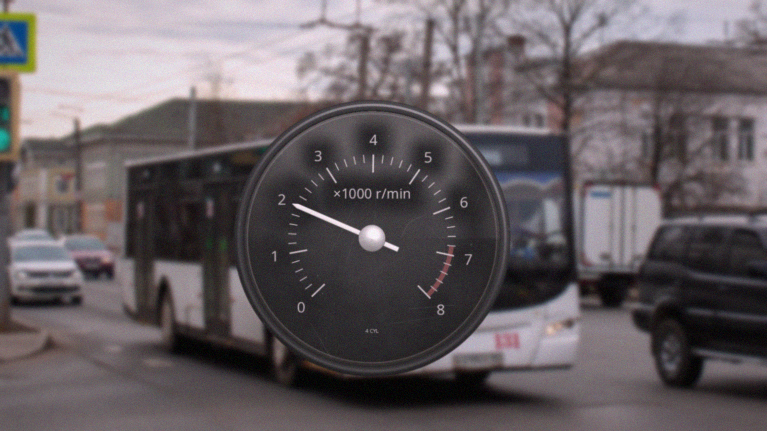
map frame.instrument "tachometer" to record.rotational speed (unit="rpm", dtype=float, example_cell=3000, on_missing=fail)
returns 2000
